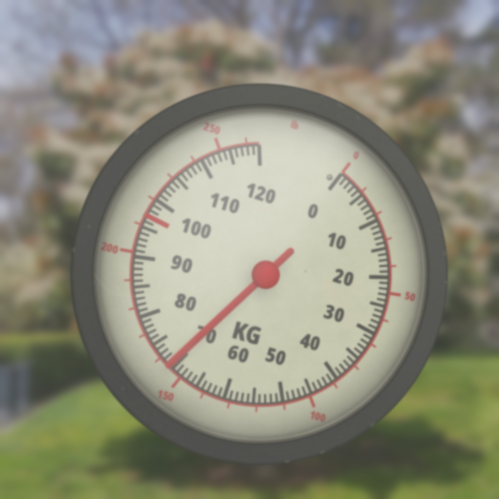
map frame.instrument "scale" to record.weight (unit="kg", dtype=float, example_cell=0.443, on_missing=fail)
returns 71
